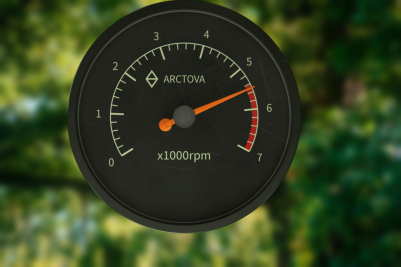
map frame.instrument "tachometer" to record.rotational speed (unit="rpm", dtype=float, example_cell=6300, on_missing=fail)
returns 5500
